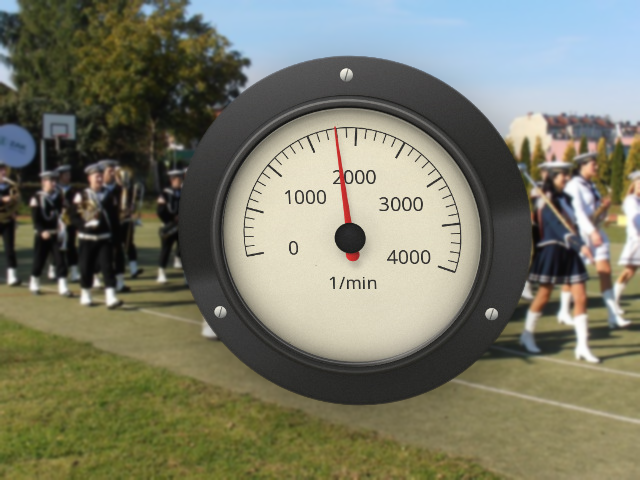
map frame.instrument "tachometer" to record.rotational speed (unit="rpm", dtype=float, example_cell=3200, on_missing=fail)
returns 1800
